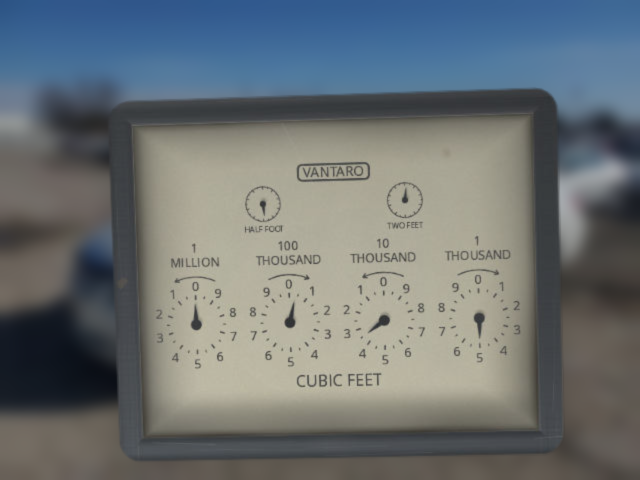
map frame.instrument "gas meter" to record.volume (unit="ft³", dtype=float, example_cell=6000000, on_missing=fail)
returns 3500
